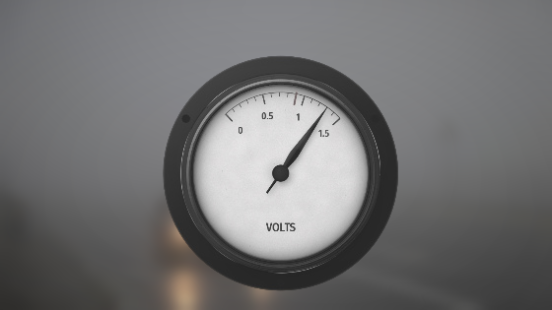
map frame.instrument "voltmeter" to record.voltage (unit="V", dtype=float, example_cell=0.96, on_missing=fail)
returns 1.3
